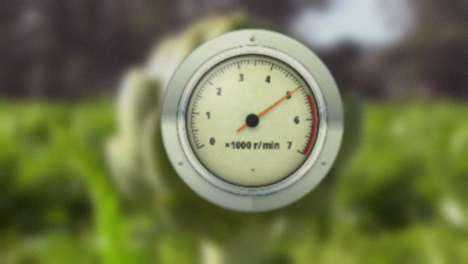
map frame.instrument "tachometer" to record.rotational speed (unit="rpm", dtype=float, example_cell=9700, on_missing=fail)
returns 5000
